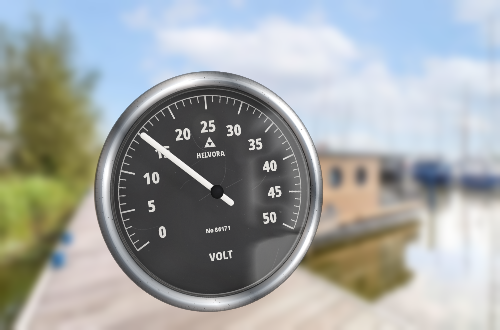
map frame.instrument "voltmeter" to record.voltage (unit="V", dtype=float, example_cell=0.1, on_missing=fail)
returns 15
